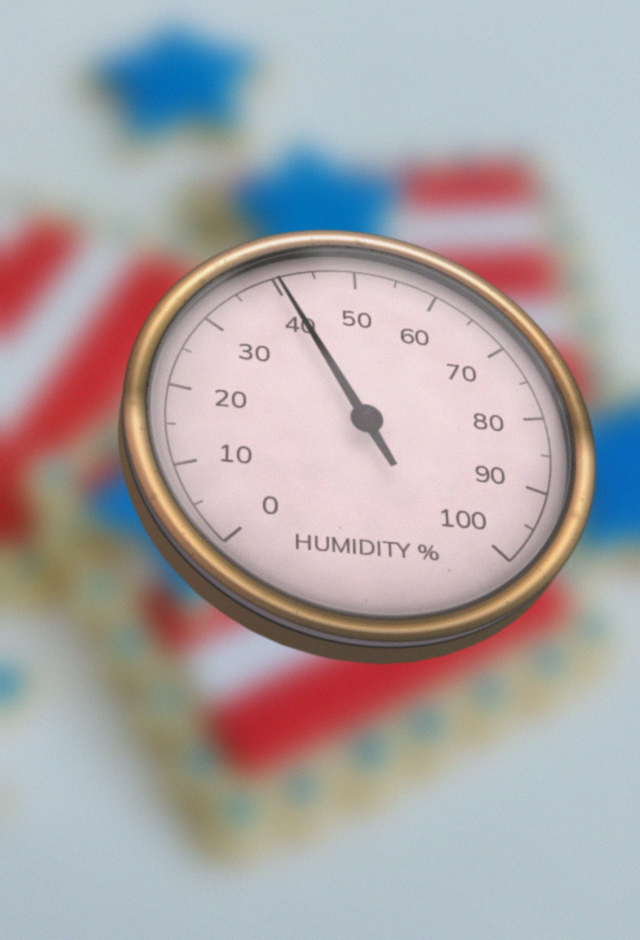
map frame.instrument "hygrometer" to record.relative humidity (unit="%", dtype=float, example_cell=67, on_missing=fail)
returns 40
